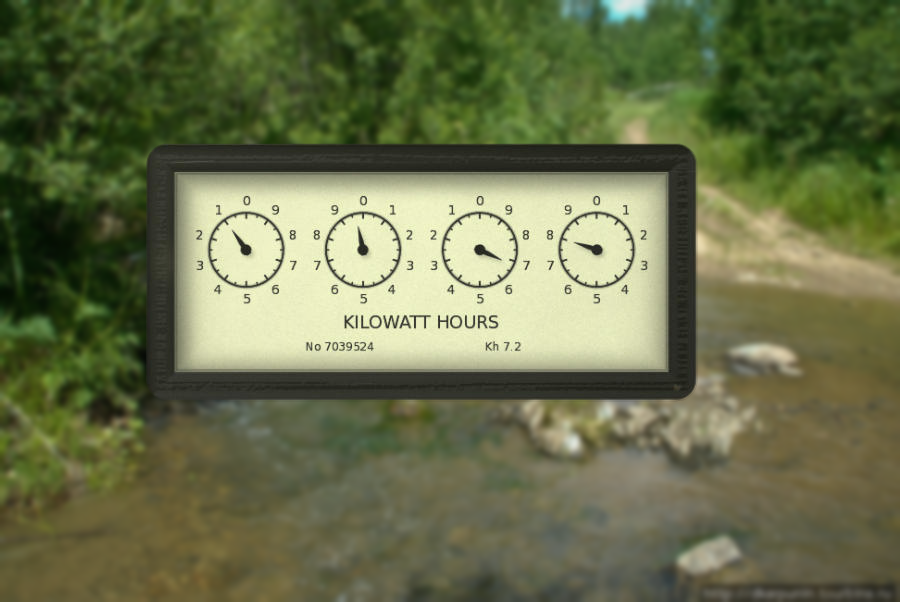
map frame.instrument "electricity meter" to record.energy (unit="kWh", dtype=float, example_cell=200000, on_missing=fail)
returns 968
